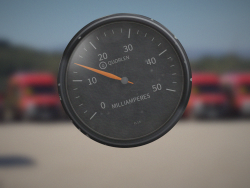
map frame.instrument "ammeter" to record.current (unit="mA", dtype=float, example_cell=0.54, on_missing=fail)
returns 14
